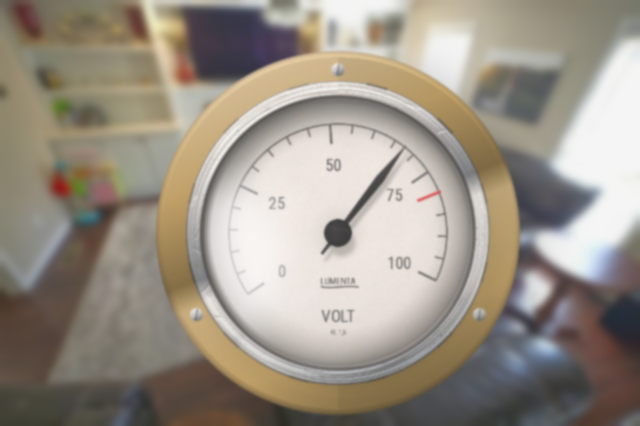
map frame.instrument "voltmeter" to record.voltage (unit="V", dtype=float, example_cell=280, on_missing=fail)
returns 67.5
